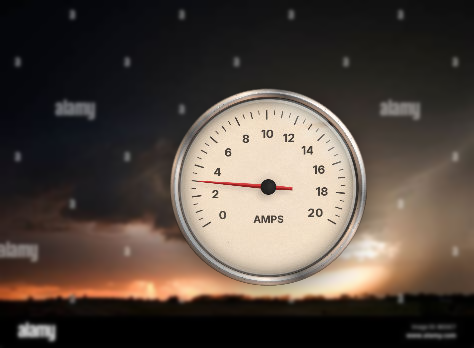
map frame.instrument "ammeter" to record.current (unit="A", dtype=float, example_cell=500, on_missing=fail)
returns 3
